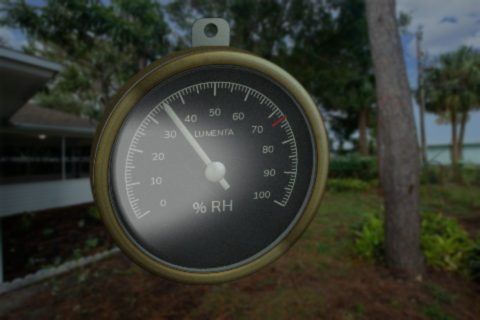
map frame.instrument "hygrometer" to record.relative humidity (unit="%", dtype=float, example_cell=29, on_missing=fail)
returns 35
